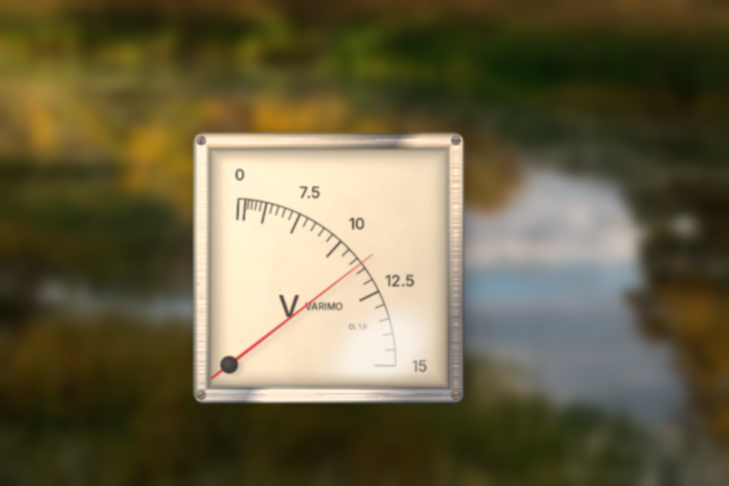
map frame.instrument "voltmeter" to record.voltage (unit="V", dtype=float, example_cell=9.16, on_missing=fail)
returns 11.25
